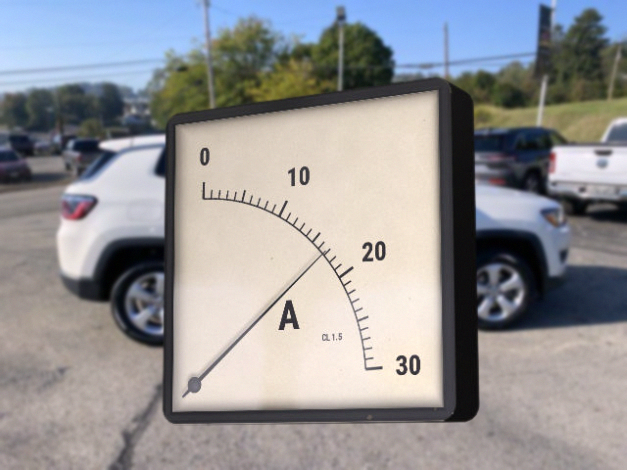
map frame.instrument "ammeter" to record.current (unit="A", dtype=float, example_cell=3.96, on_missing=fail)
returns 17
